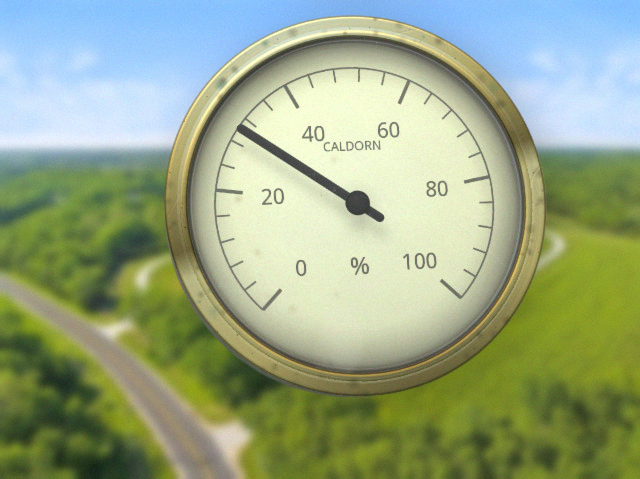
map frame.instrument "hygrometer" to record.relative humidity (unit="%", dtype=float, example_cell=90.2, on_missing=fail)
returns 30
